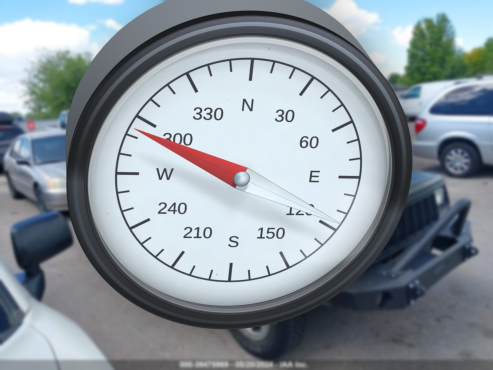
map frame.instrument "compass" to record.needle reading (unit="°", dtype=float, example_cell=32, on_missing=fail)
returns 295
